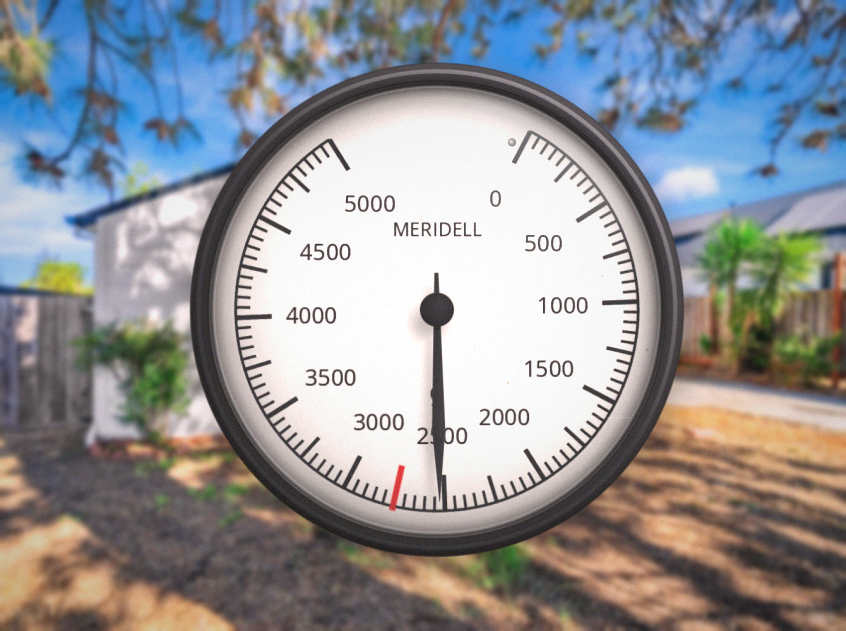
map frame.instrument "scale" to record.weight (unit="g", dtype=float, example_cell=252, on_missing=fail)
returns 2525
